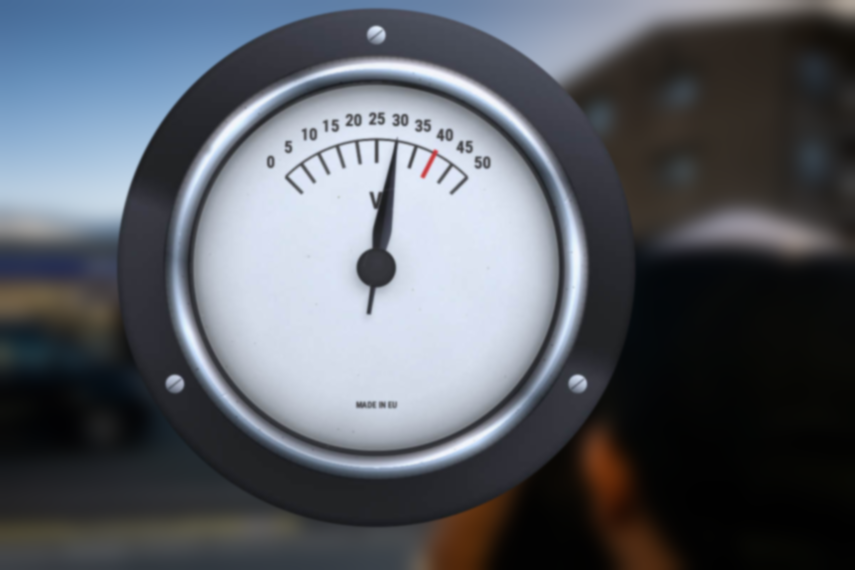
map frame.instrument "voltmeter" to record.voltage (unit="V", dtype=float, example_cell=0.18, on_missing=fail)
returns 30
